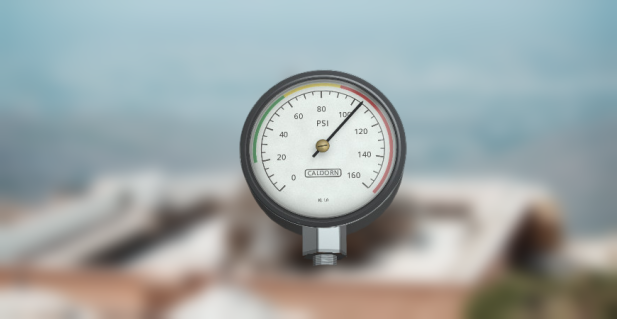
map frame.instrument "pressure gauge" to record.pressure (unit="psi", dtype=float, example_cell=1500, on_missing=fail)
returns 105
